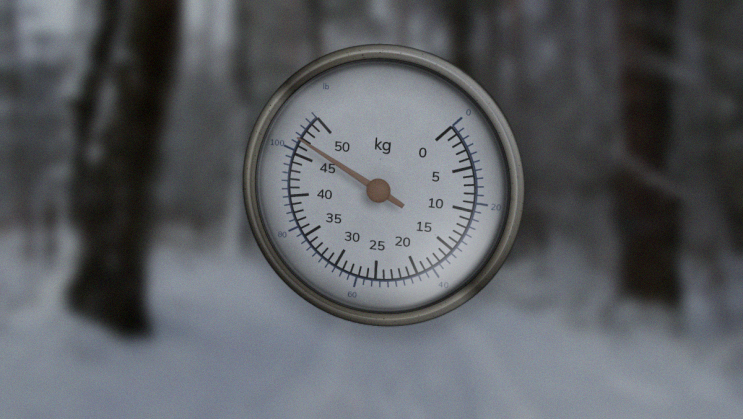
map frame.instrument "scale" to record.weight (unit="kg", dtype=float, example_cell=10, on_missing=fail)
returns 47
